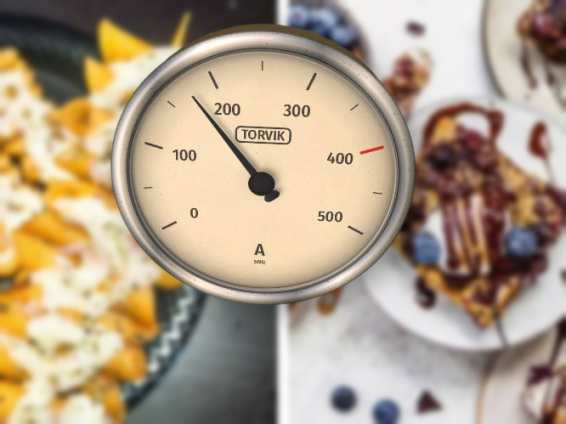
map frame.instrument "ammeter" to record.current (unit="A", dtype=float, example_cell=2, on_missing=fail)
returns 175
